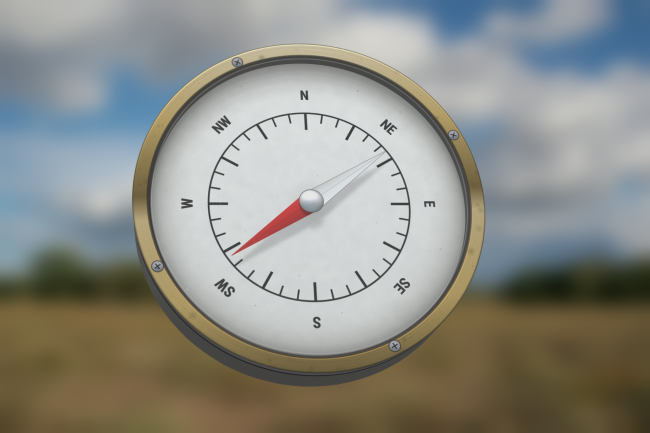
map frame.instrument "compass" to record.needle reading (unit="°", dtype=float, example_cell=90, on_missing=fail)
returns 235
